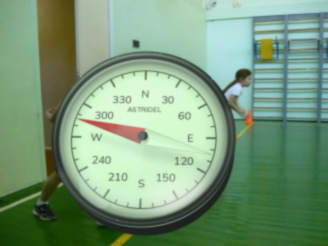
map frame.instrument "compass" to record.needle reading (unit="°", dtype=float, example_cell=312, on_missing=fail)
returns 285
